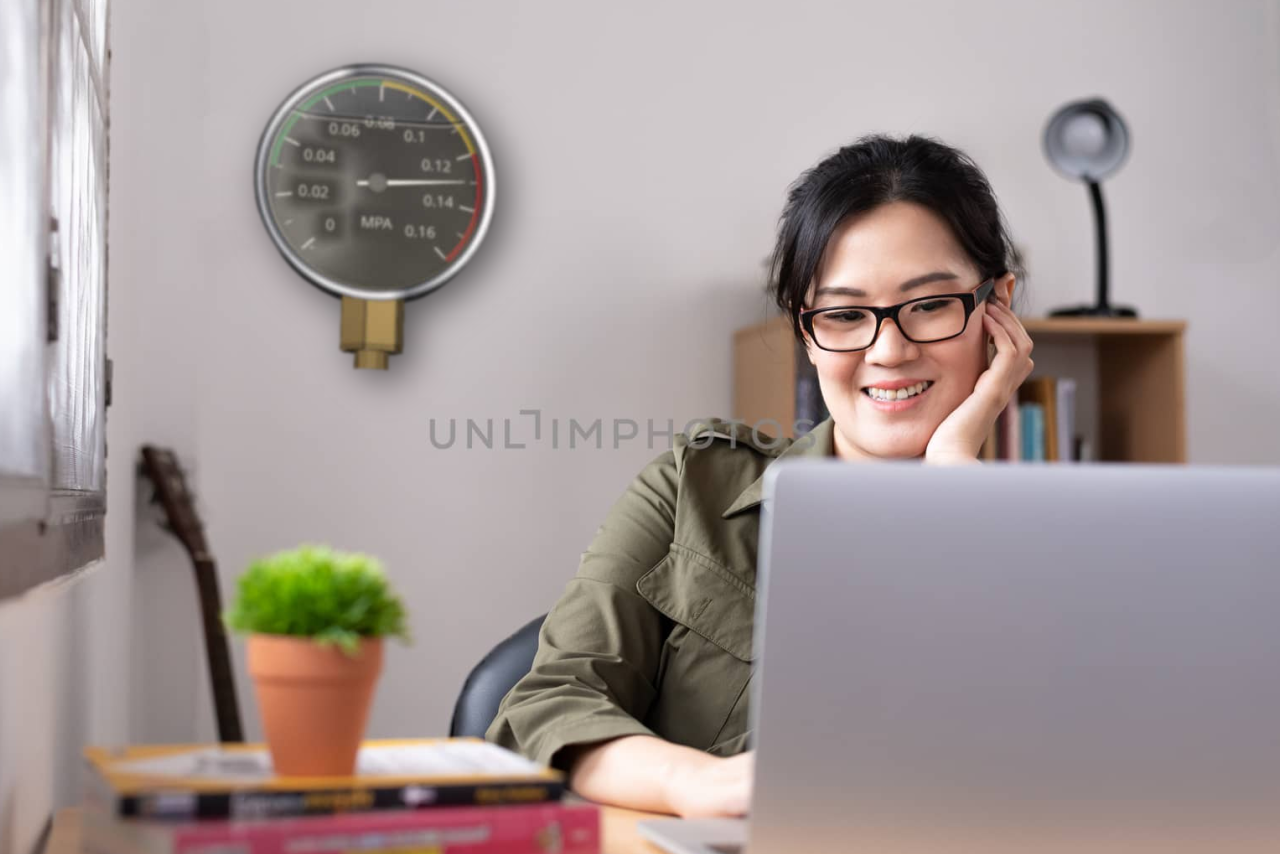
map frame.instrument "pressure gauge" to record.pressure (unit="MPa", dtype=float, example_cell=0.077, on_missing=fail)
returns 0.13
